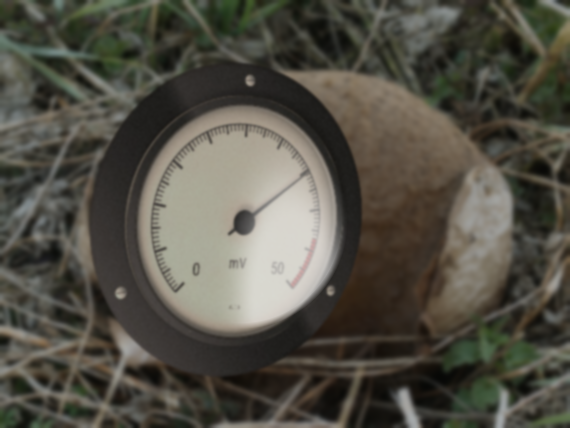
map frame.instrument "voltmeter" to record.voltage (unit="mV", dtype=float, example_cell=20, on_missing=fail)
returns 35
